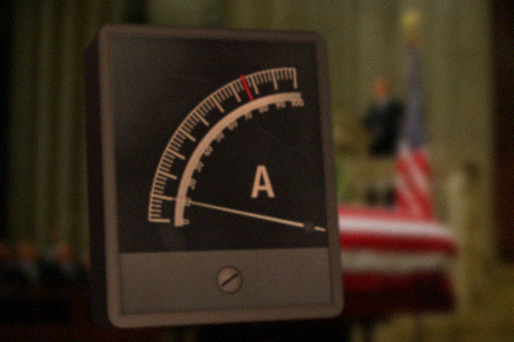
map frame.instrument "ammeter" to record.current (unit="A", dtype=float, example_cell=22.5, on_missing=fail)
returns 10
